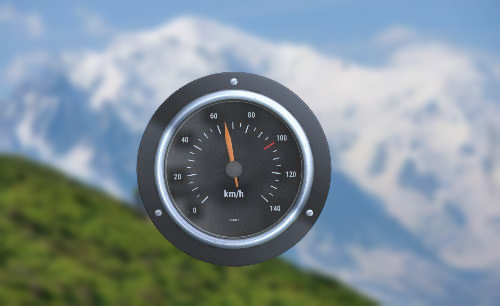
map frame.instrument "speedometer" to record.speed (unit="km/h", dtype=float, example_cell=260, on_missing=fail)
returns 65
